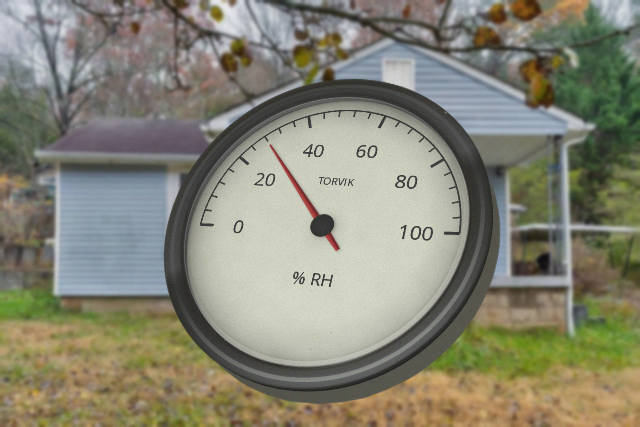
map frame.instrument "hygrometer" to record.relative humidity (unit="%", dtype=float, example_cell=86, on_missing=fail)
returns 28
